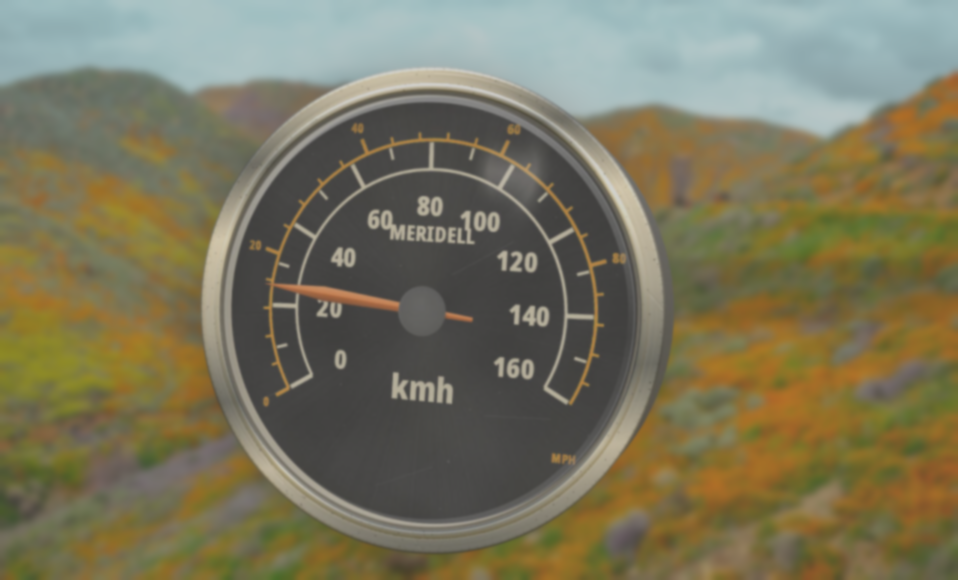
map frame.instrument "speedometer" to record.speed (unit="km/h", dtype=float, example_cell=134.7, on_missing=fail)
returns 25
